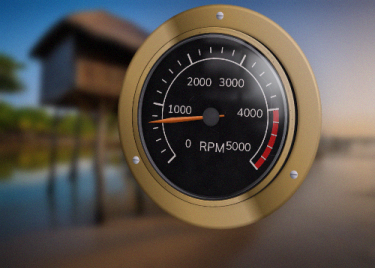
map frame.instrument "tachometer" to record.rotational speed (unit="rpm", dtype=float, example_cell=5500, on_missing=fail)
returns 700
